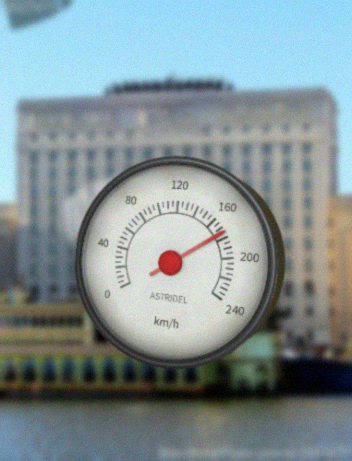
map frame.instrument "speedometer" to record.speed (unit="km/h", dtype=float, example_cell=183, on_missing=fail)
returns 175
